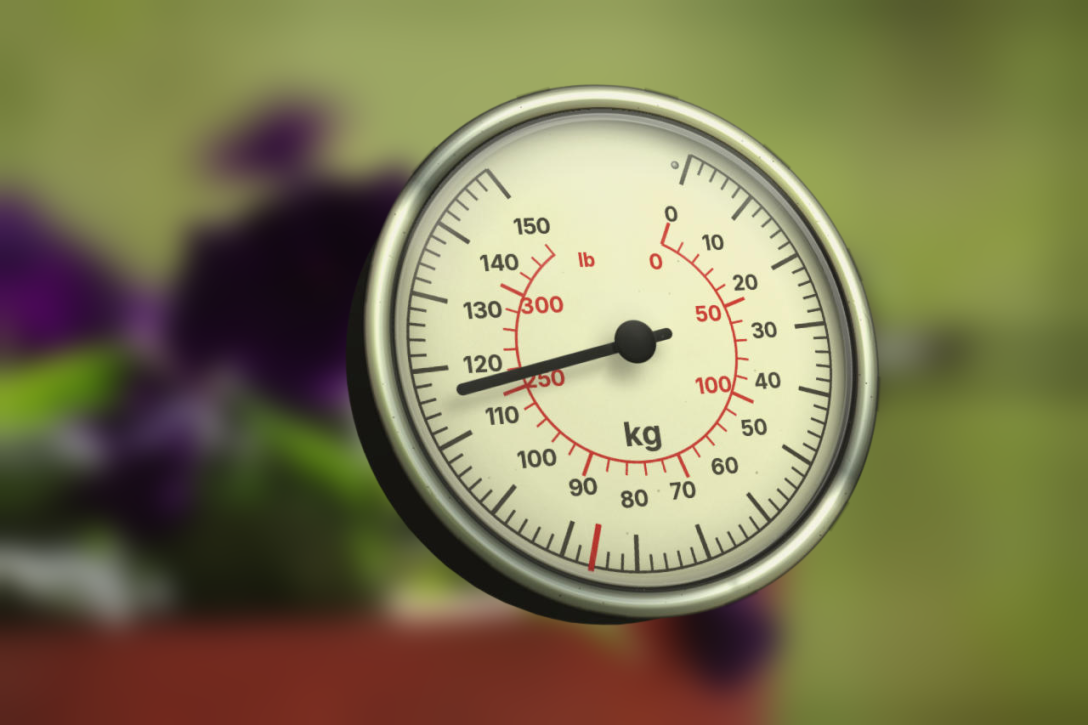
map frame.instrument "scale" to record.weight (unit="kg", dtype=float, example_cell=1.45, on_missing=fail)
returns 116
